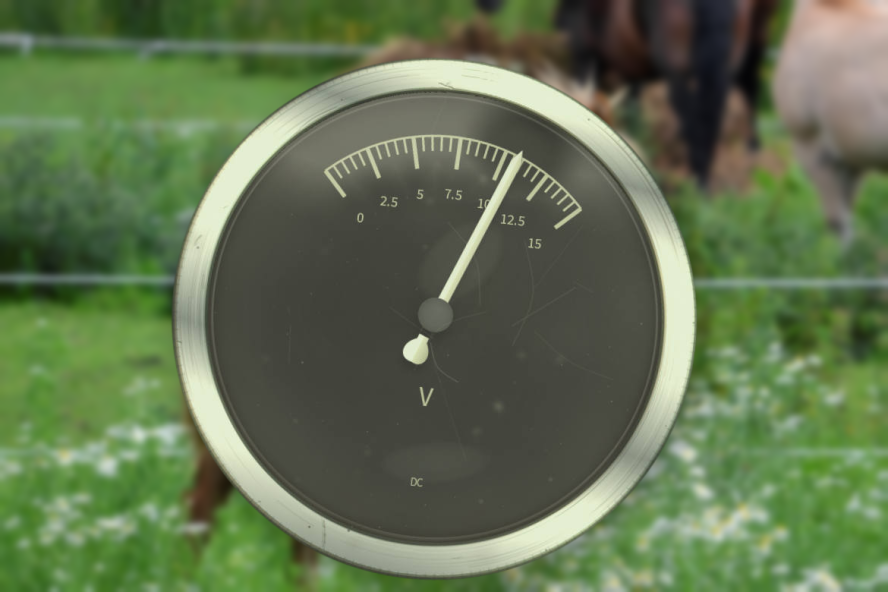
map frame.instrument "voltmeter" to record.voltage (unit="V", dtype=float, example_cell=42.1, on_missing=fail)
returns 10.75
